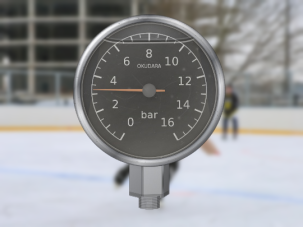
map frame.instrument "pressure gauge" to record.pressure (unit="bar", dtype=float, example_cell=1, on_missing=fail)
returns 3.25
